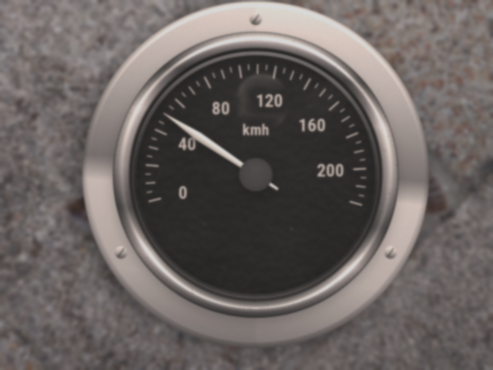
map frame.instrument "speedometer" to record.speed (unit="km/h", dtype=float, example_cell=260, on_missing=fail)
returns 50
